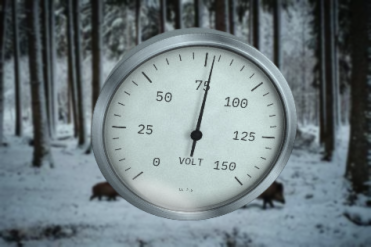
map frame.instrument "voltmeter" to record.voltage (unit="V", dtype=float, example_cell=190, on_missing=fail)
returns 77.5
